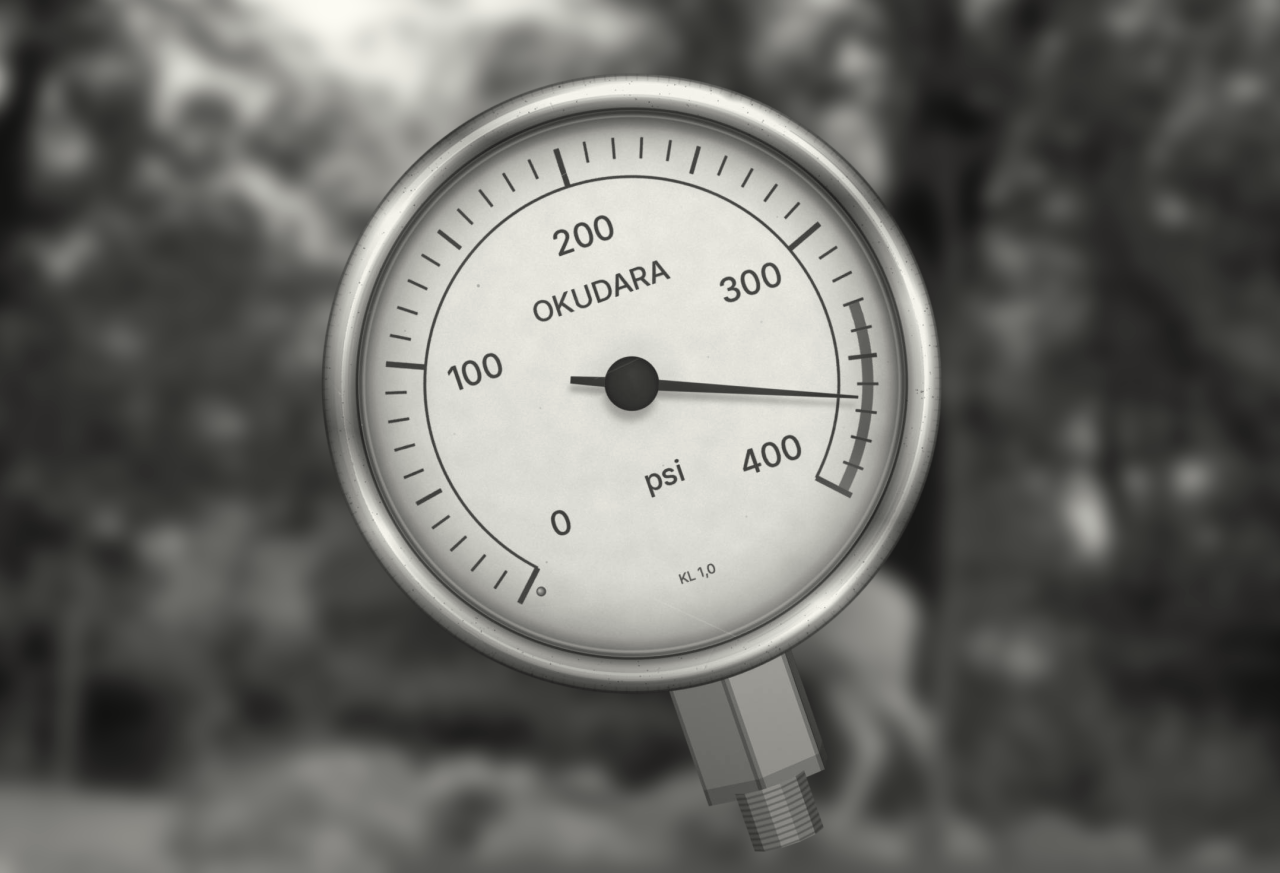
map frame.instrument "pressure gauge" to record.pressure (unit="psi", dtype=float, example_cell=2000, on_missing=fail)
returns 365
